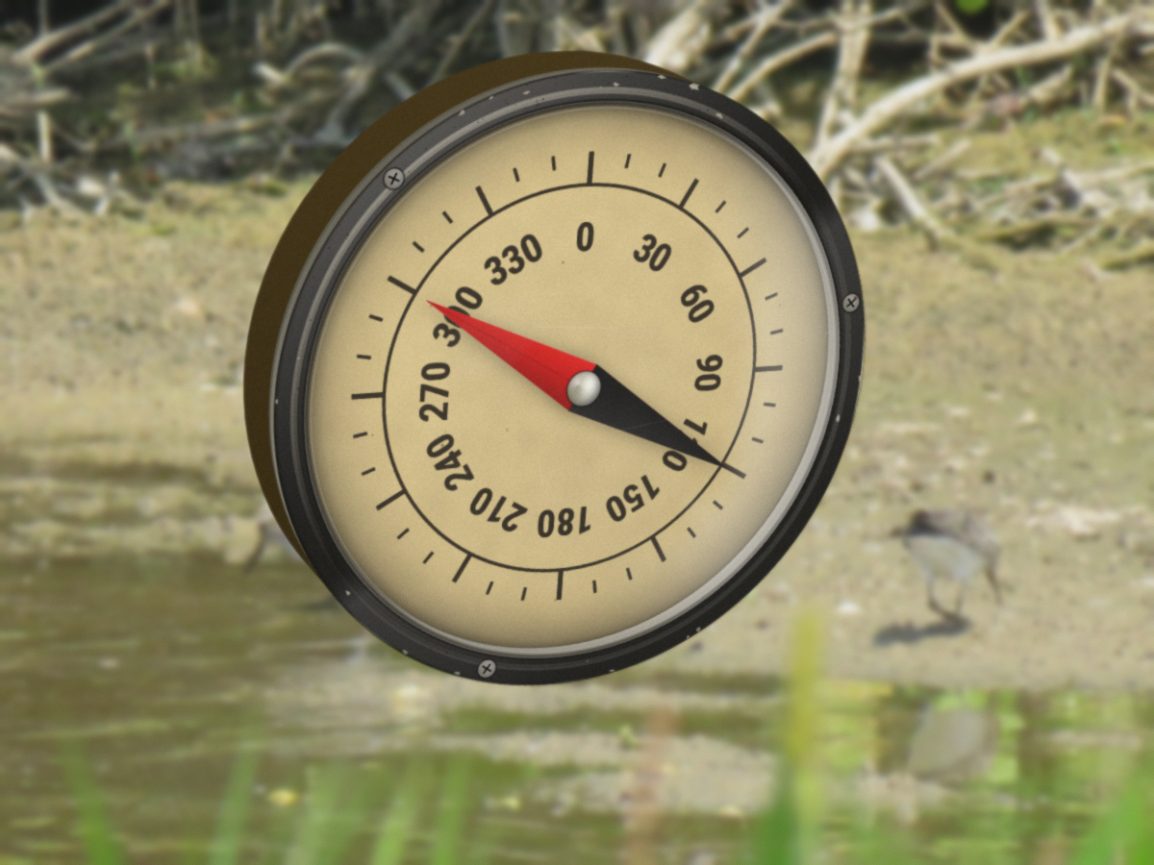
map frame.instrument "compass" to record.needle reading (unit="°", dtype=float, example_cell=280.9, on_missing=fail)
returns 300
